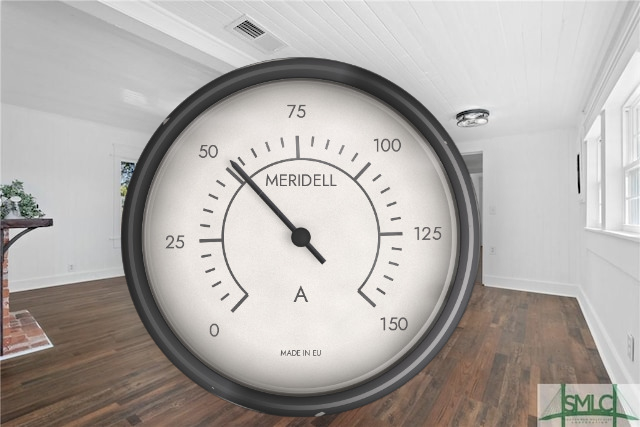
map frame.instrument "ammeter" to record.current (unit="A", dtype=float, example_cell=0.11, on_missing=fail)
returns 52.5
